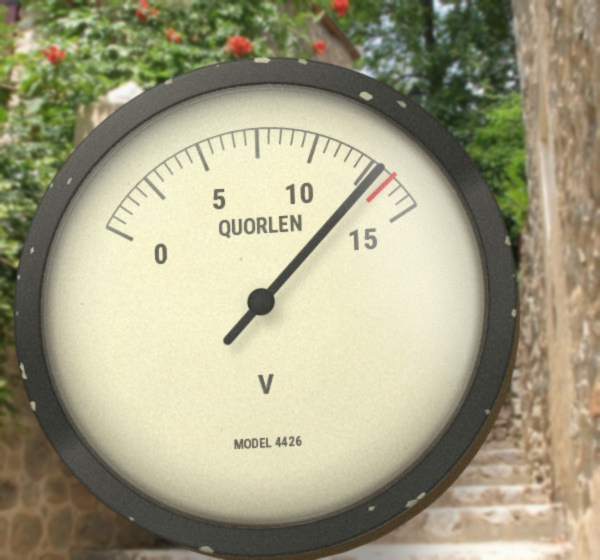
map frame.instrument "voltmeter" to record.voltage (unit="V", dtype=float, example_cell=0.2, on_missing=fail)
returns 13
